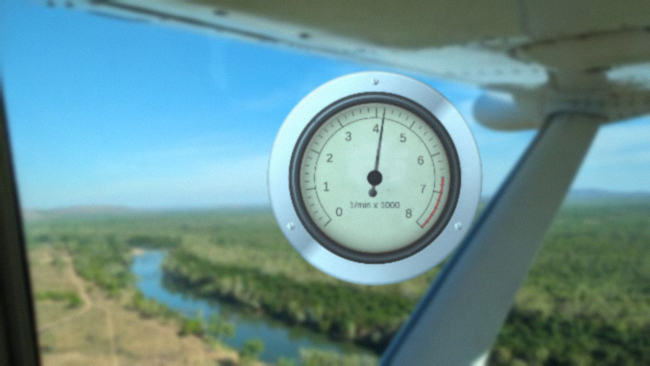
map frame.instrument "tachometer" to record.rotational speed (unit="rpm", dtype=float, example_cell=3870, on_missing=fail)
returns 4200
